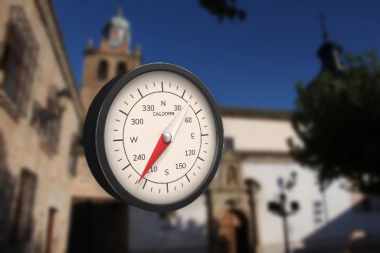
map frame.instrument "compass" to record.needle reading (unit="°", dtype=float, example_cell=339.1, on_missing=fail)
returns 220
